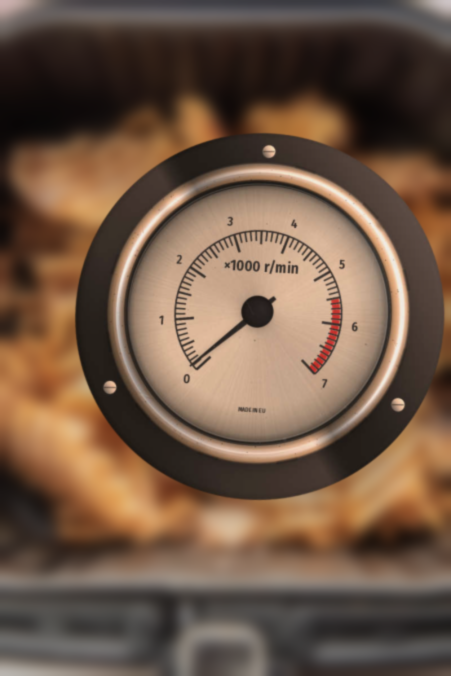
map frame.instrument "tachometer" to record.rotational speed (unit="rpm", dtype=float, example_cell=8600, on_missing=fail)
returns 100
